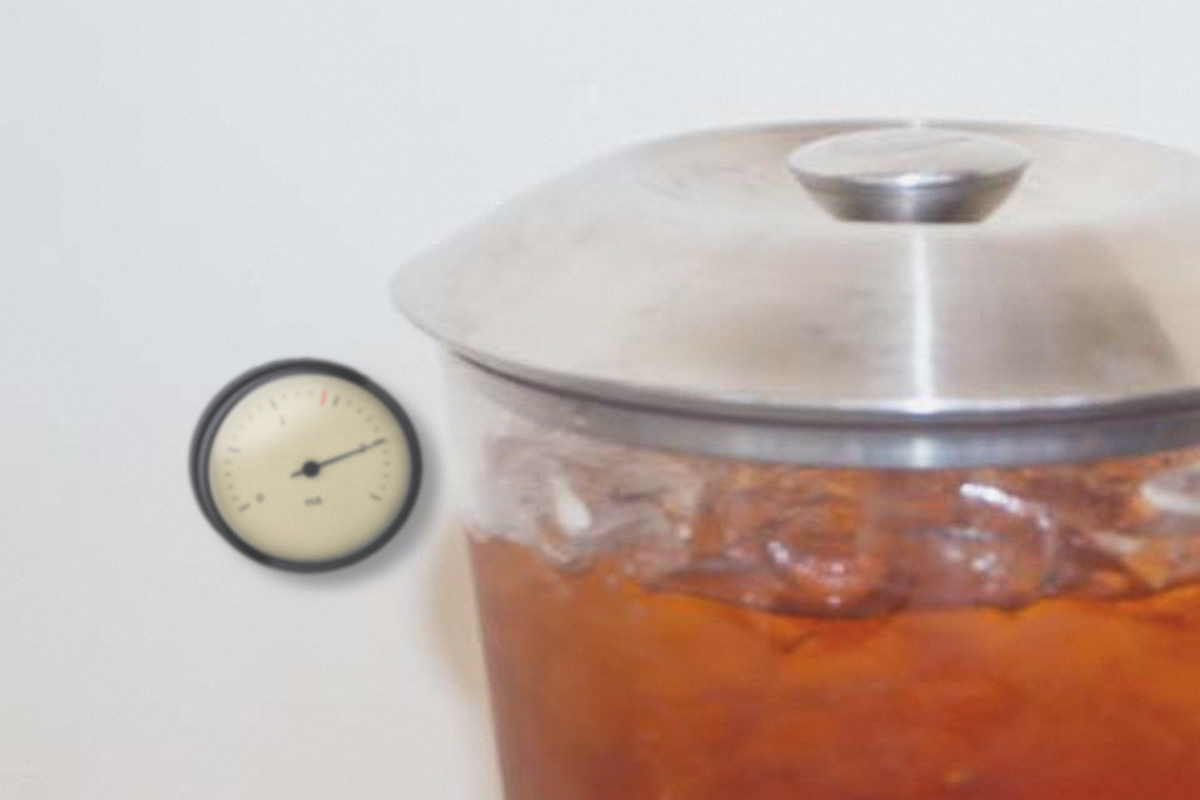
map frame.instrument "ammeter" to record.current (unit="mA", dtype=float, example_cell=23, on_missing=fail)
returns 2
